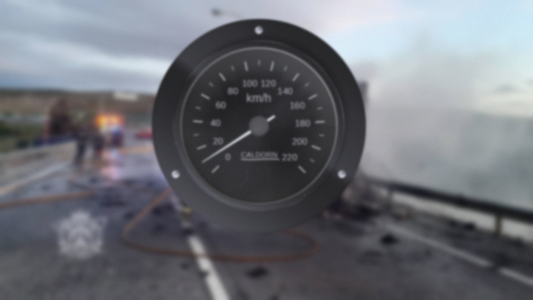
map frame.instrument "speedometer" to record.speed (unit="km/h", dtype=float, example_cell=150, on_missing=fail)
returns 10
